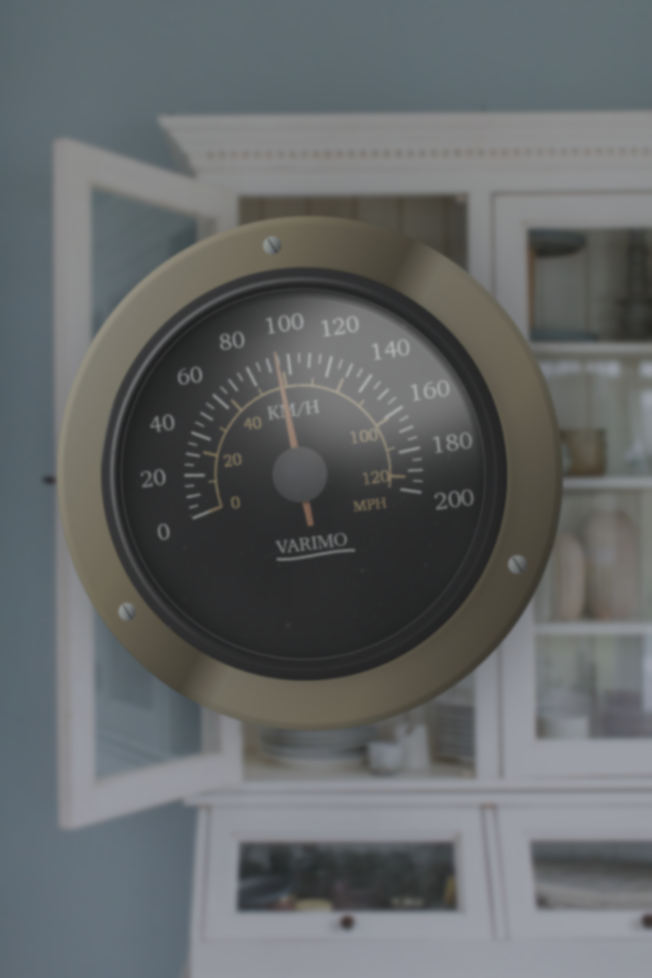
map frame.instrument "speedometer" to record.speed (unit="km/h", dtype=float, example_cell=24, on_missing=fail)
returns 95
